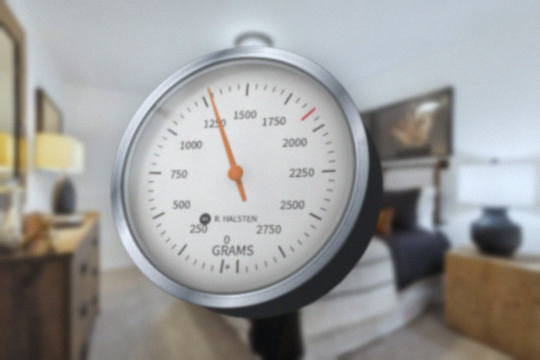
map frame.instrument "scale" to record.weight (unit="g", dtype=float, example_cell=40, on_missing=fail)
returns 1300
